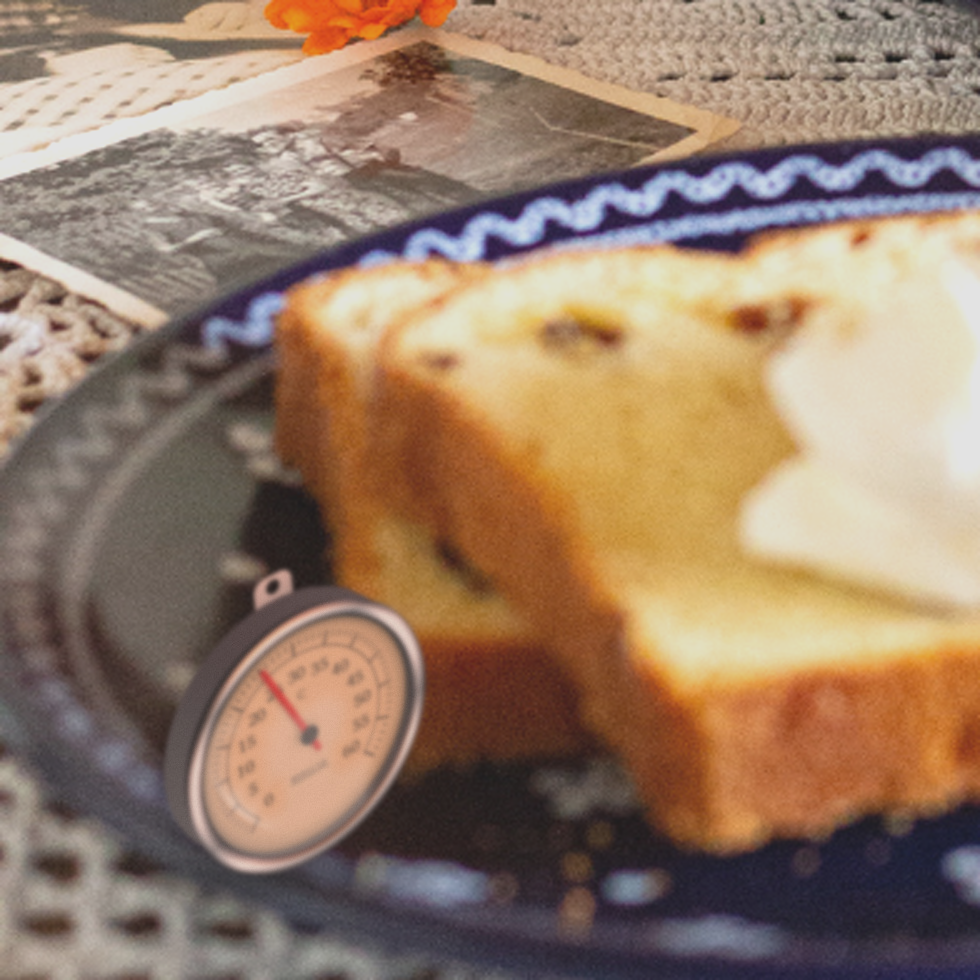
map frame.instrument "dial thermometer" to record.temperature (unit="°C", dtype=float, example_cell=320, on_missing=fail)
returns 25
